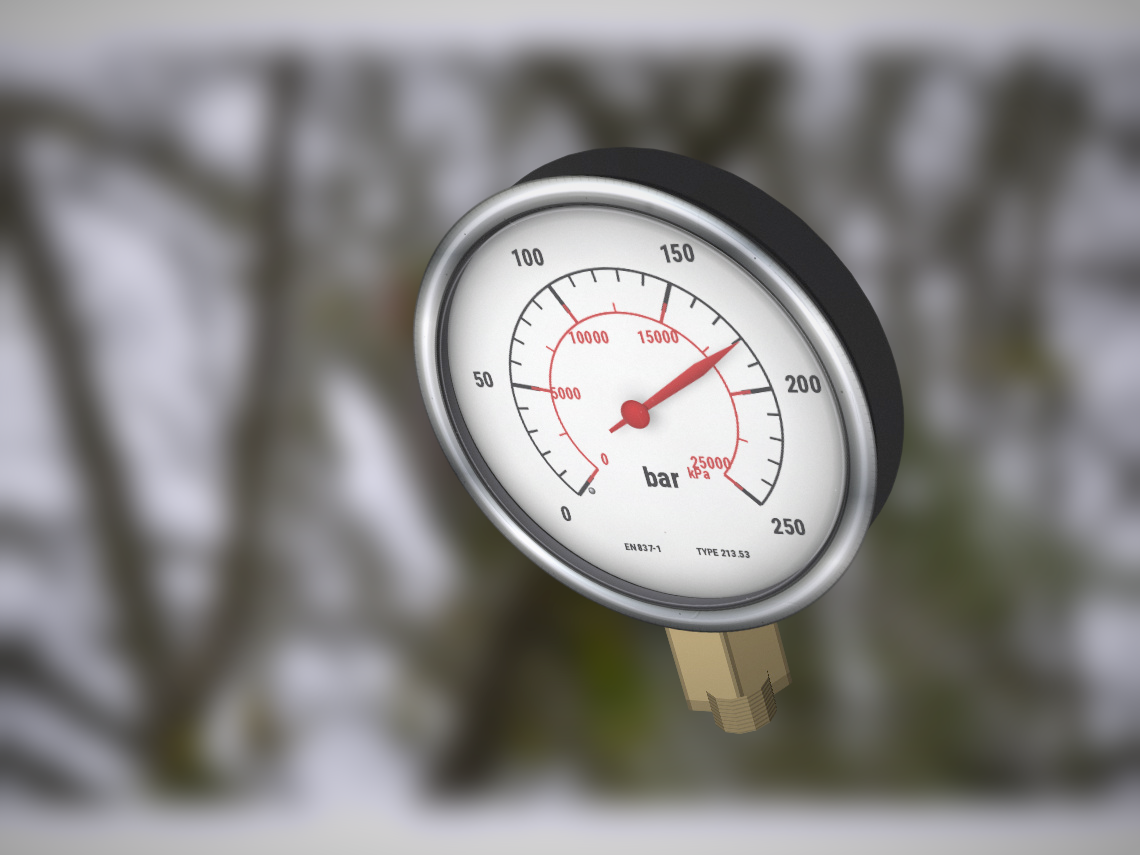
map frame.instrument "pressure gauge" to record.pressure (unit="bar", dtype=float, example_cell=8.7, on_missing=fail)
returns 180
